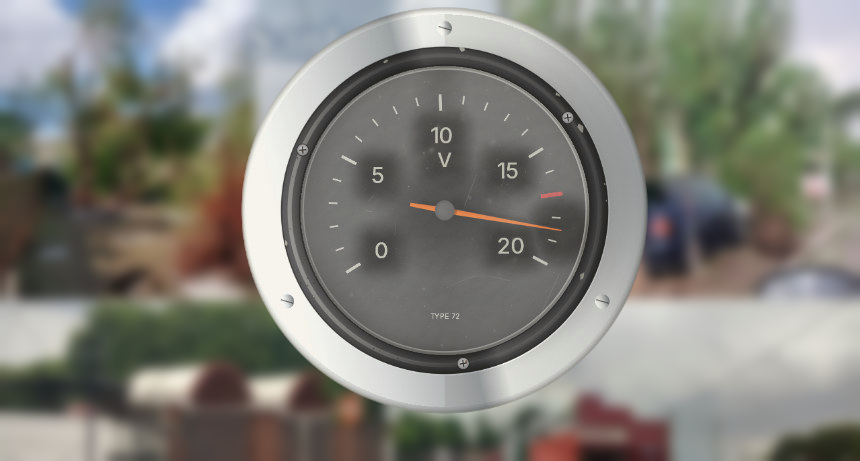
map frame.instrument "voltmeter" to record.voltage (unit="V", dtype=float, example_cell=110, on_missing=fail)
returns 18.5
